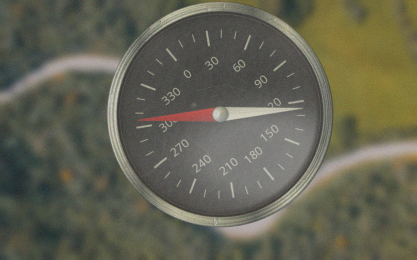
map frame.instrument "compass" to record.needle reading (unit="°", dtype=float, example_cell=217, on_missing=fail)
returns 305
